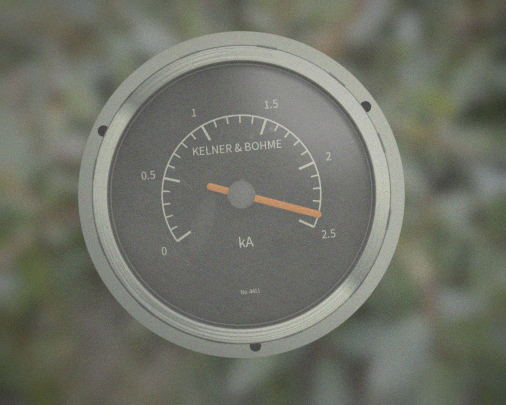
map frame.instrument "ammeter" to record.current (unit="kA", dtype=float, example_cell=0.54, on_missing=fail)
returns 2.4
